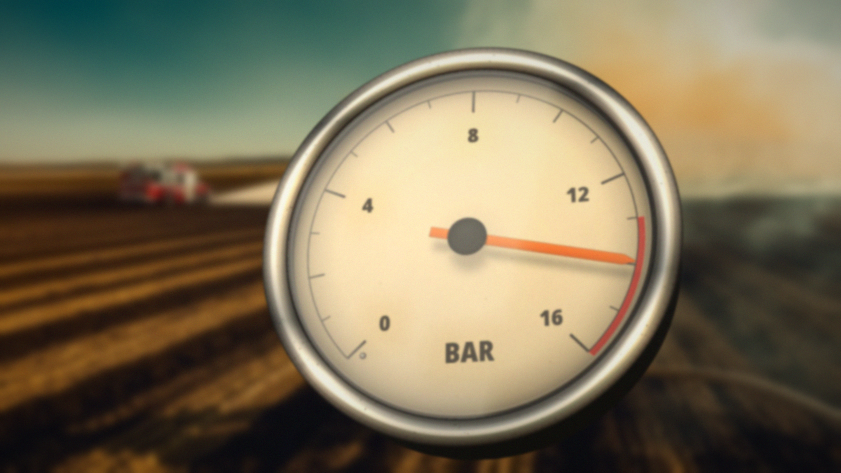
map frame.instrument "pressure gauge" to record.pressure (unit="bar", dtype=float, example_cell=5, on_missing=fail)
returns 14
